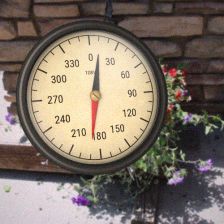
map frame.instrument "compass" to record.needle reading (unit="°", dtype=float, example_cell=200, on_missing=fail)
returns 190
